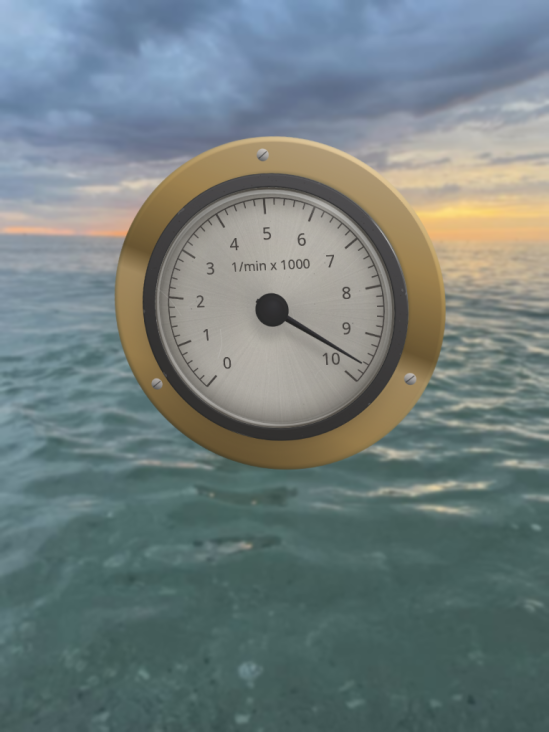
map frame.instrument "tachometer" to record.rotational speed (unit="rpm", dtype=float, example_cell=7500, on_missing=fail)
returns 9600
